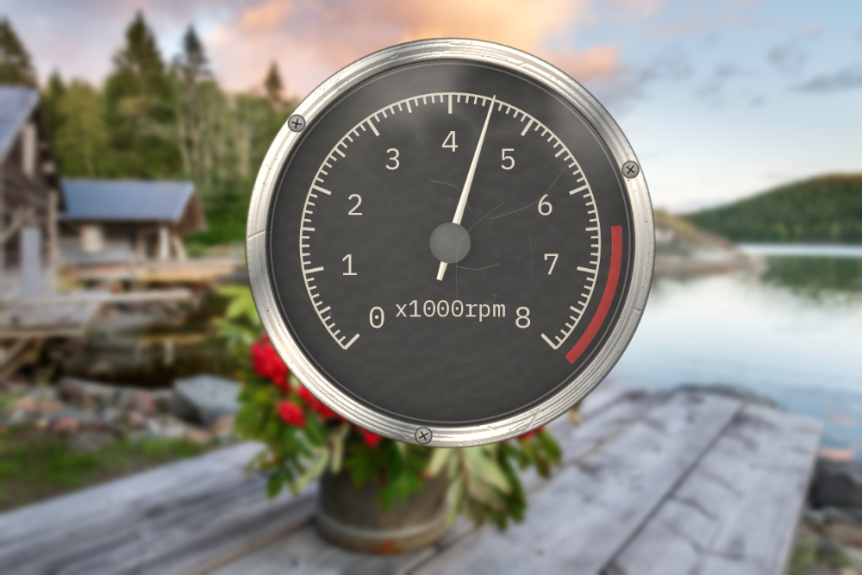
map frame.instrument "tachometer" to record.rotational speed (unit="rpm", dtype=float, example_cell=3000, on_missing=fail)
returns 4500
